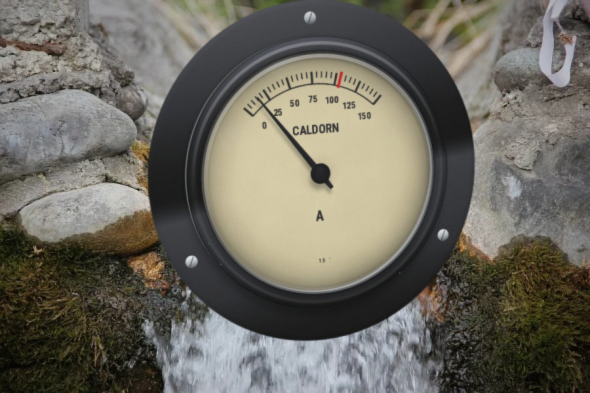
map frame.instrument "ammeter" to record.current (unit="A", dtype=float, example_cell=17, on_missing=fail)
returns 15
